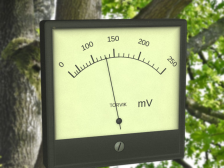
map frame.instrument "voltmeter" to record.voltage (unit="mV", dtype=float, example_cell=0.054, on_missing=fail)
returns 130
